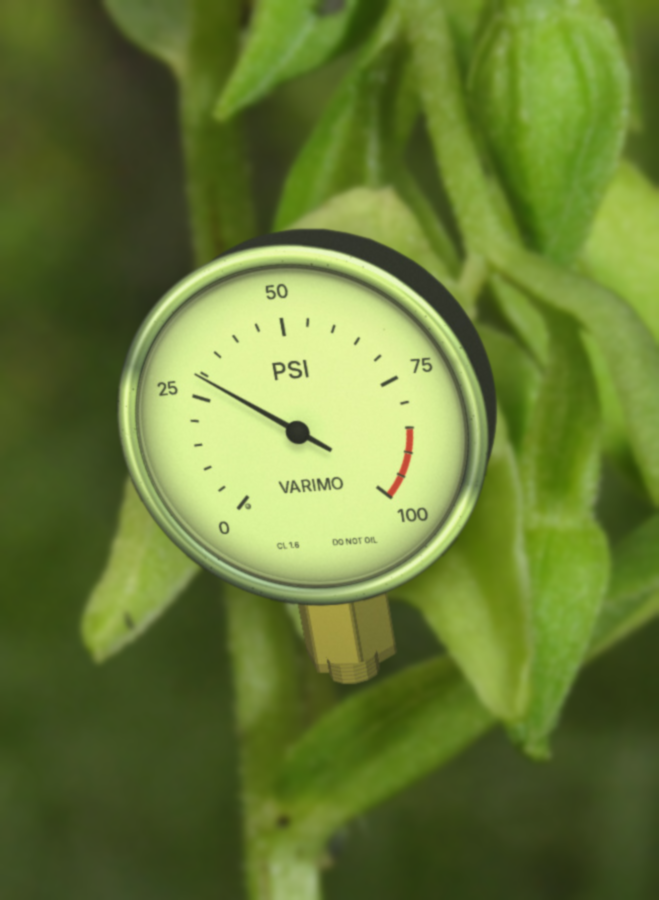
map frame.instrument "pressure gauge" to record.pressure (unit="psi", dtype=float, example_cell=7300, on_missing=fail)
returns 30
